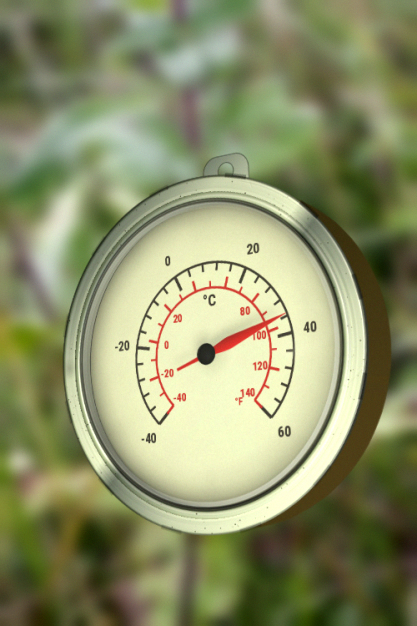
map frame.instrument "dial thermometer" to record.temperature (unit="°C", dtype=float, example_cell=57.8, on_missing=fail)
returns 36
